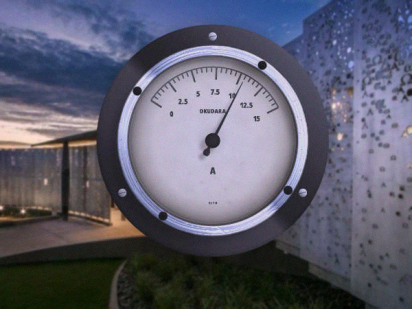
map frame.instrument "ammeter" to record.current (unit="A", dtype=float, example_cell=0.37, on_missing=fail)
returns 10.5
